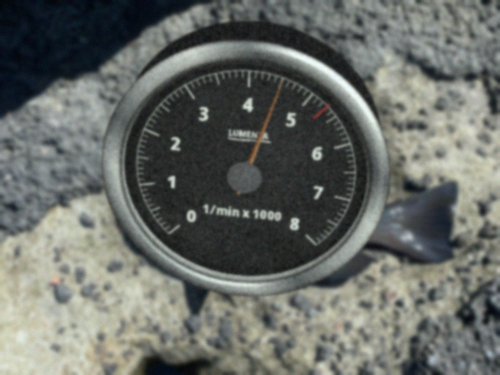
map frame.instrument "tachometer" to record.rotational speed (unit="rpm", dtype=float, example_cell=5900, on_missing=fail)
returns 4500
